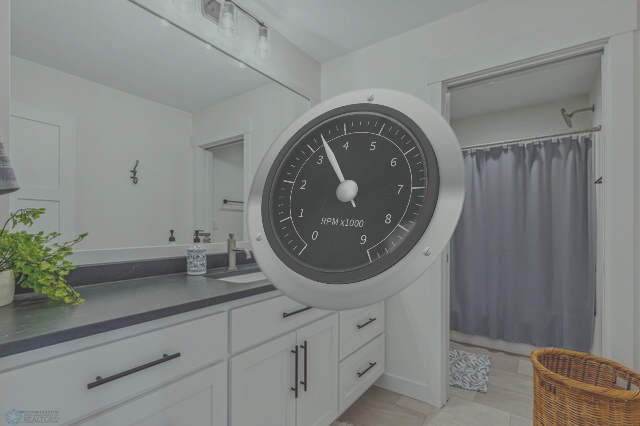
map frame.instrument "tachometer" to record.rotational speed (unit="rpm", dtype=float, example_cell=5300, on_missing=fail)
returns 3400
